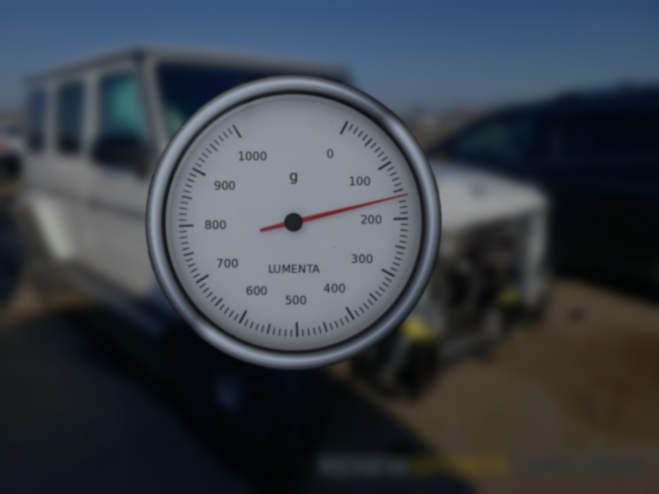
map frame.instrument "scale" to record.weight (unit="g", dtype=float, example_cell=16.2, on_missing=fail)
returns 160
